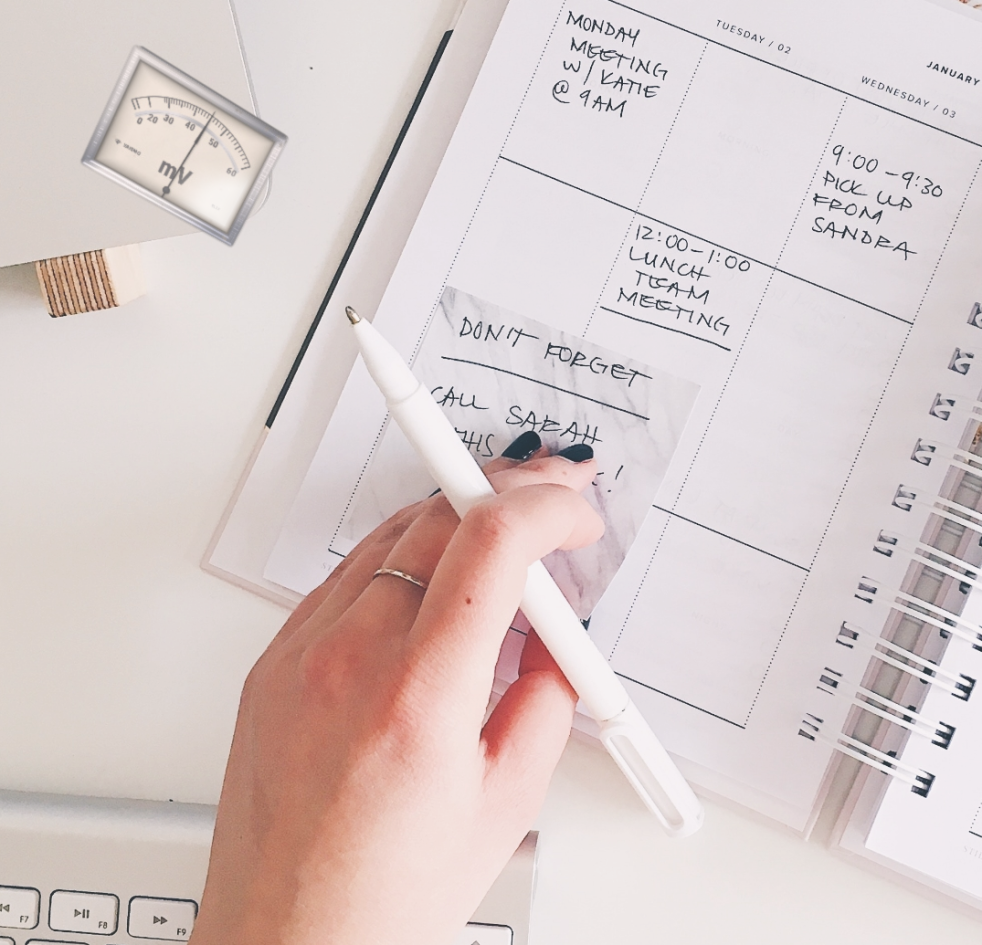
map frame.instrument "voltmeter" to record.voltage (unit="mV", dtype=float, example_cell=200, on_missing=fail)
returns 45
